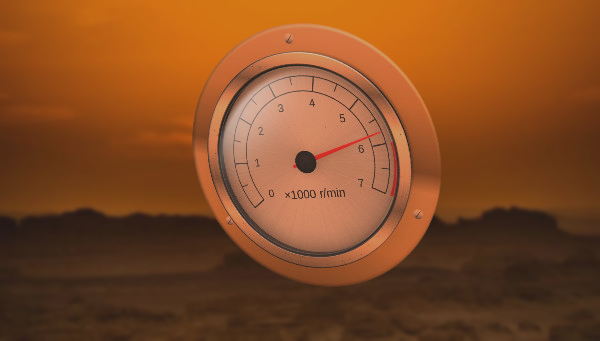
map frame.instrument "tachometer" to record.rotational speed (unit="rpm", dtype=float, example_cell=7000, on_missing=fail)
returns 5750
